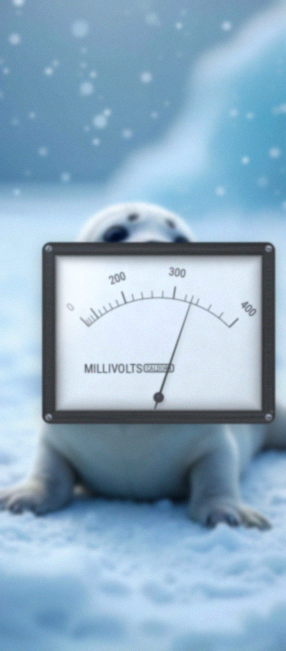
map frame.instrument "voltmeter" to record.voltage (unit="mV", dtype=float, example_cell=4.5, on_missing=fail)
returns 330
